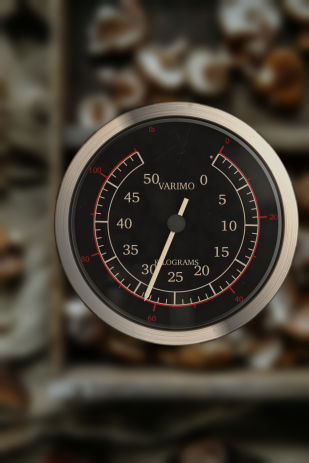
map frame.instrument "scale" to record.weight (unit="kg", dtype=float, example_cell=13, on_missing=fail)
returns 28.5
